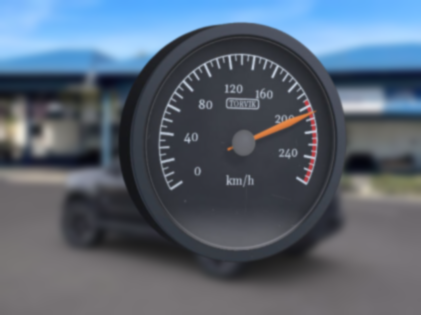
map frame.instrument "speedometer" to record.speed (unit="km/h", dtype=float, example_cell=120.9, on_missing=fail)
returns 205
